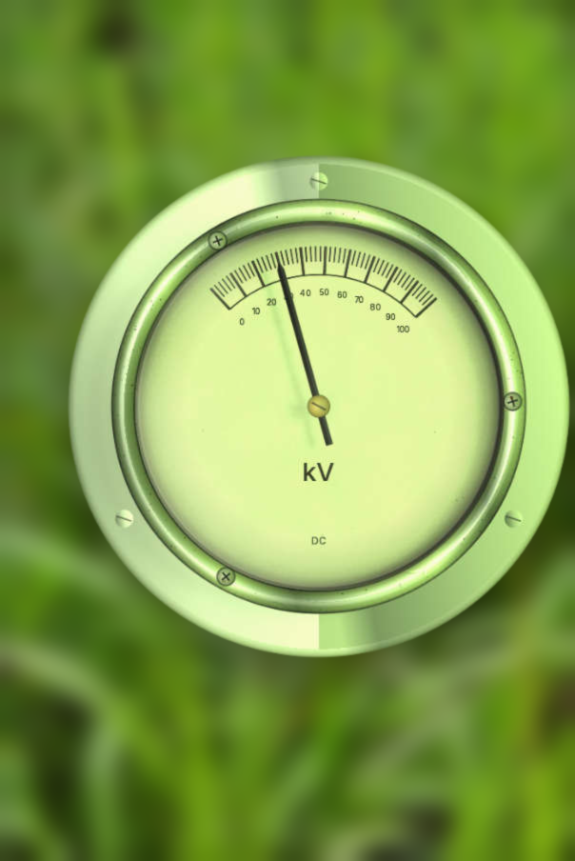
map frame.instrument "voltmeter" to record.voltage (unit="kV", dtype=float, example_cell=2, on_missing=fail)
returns 30
